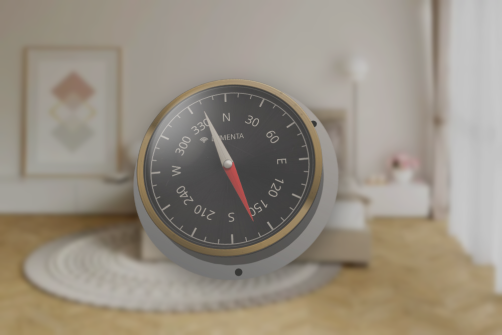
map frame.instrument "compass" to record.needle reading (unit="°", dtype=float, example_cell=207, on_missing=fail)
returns 160
